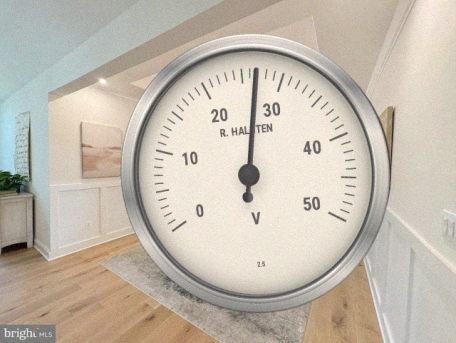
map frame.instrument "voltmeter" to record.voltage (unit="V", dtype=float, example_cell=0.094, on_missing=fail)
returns 27
